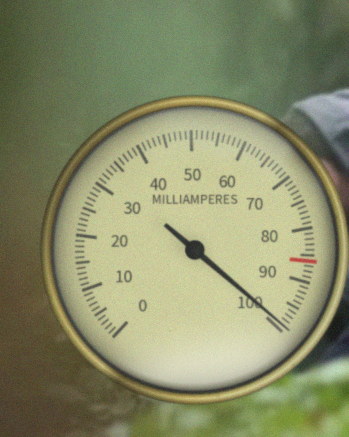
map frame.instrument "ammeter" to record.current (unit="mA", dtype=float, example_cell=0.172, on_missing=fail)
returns 99
